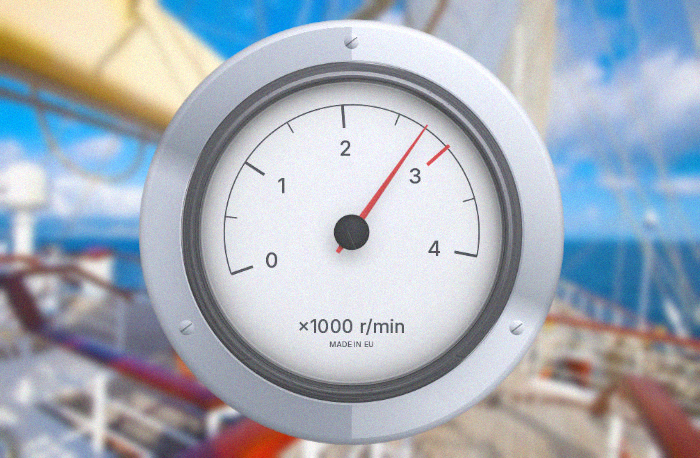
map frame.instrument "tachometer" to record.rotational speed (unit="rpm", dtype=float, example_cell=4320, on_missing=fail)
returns 2750
